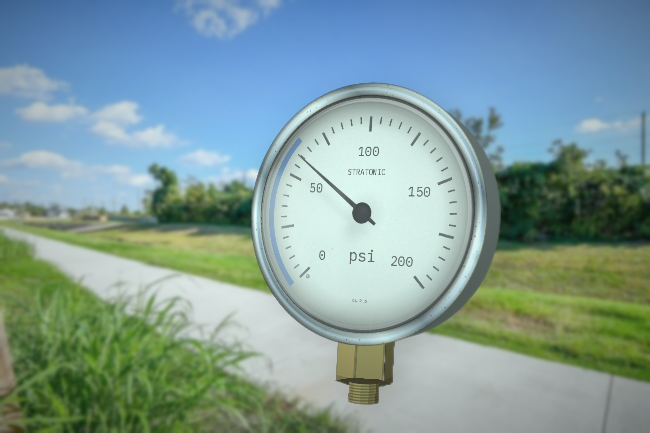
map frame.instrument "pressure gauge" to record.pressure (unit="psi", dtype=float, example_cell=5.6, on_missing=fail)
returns 60
